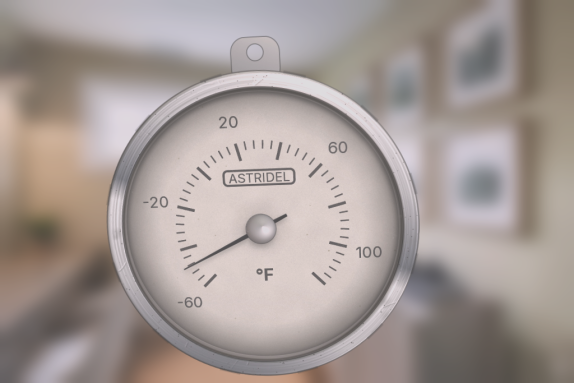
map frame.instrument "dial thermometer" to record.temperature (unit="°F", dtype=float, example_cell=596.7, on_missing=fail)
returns -48
